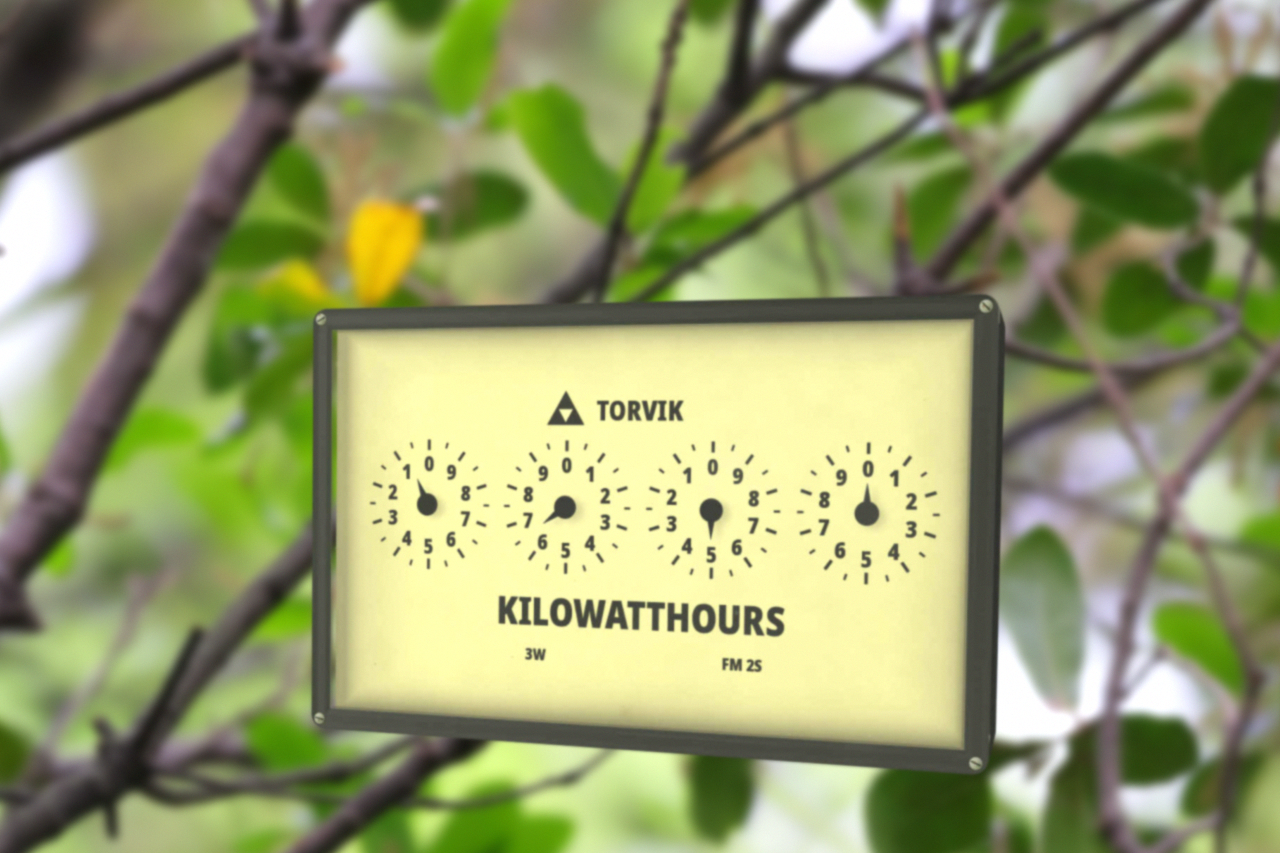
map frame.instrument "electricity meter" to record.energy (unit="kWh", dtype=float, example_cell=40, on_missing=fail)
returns 650
